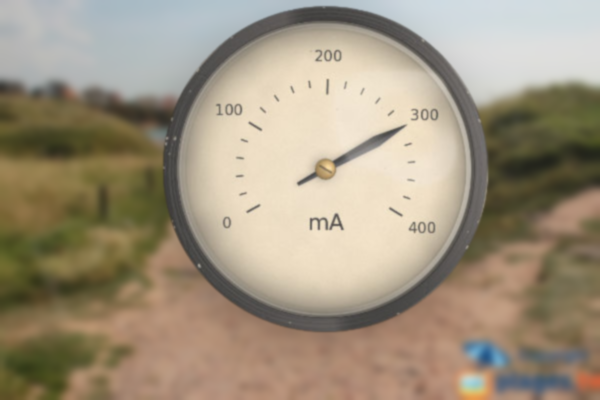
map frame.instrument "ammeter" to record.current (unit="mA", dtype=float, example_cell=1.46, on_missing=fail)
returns 300
